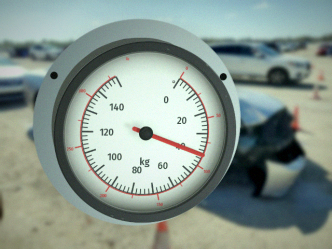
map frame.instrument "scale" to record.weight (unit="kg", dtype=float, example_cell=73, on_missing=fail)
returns 40
